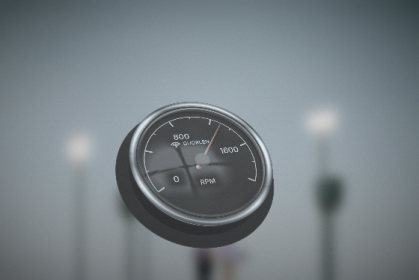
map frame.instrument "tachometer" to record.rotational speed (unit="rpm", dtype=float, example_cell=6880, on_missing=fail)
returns 1300
